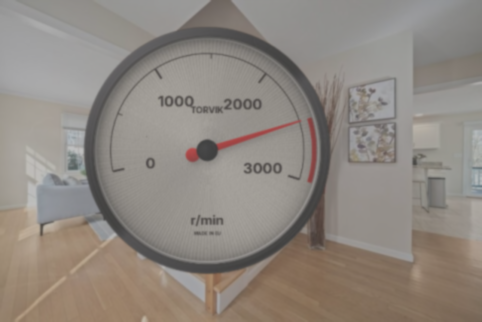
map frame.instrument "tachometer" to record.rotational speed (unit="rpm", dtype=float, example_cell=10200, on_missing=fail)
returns 2500
